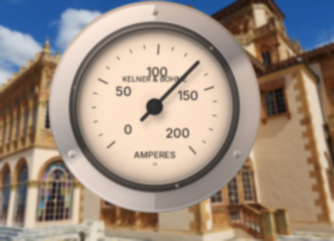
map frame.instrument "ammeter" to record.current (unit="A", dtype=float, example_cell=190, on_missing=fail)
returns 130
